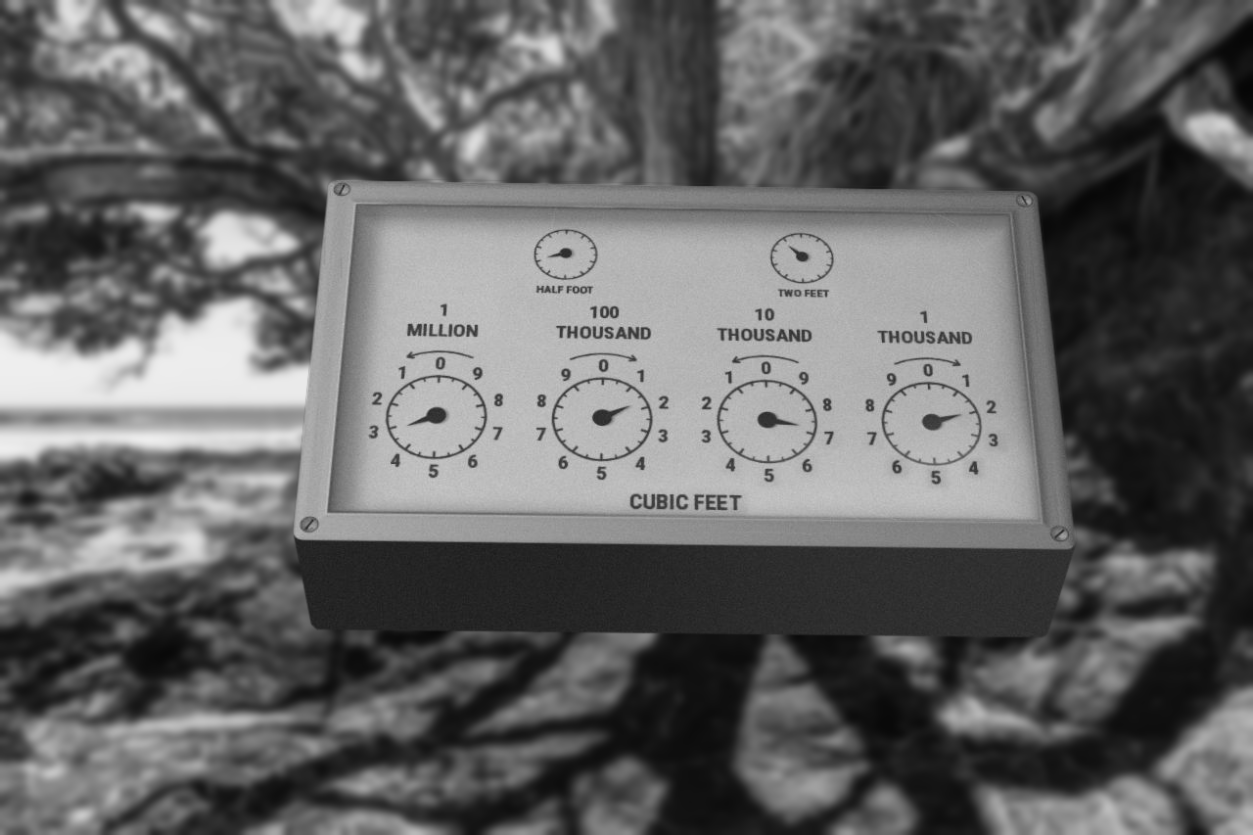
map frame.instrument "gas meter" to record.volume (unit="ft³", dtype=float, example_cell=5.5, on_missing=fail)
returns 317200
